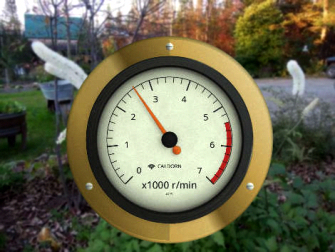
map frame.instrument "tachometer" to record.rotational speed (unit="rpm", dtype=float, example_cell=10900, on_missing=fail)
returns 2600
